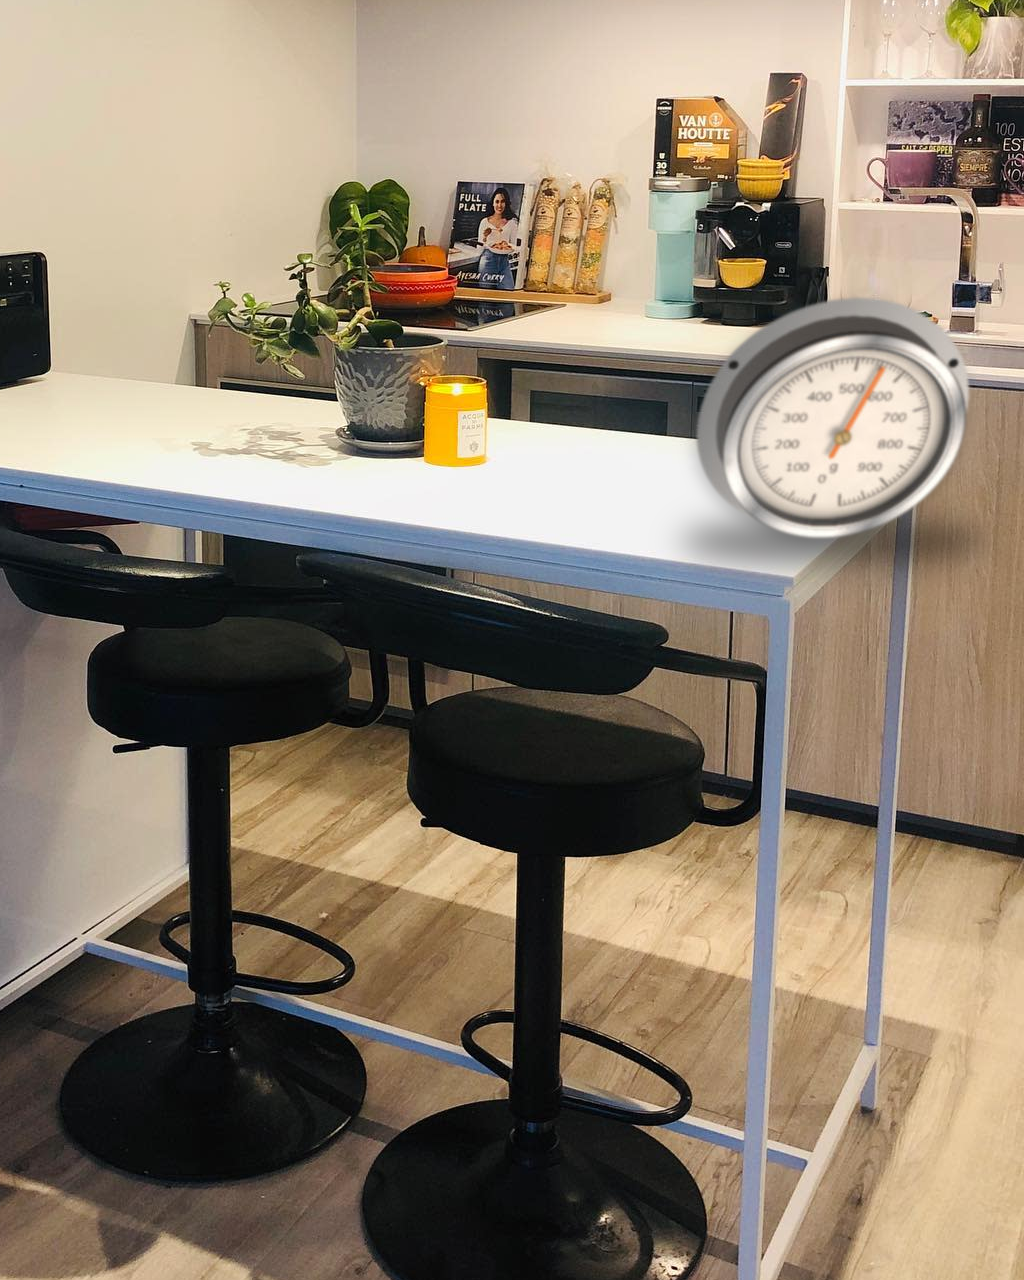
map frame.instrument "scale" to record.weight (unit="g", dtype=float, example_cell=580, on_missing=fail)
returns 550
